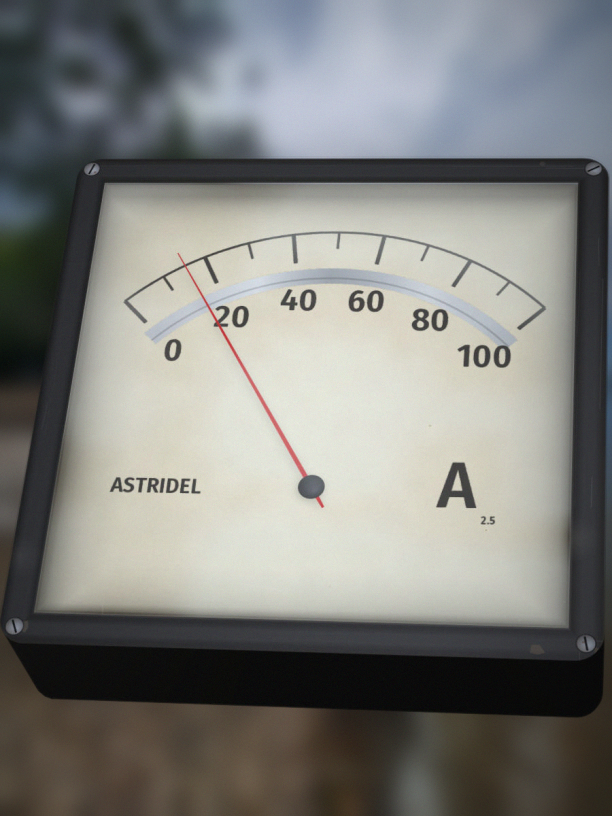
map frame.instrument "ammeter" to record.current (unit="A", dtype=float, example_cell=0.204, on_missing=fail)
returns 15
